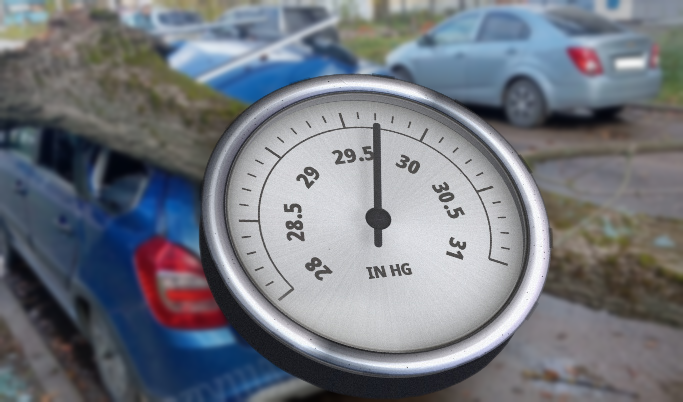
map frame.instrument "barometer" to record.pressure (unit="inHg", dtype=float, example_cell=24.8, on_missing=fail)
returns 29.7
